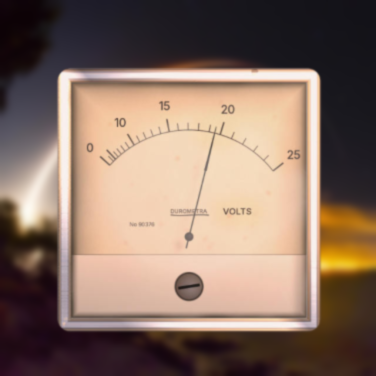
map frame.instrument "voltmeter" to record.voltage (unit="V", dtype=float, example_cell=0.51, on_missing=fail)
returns 19.5
